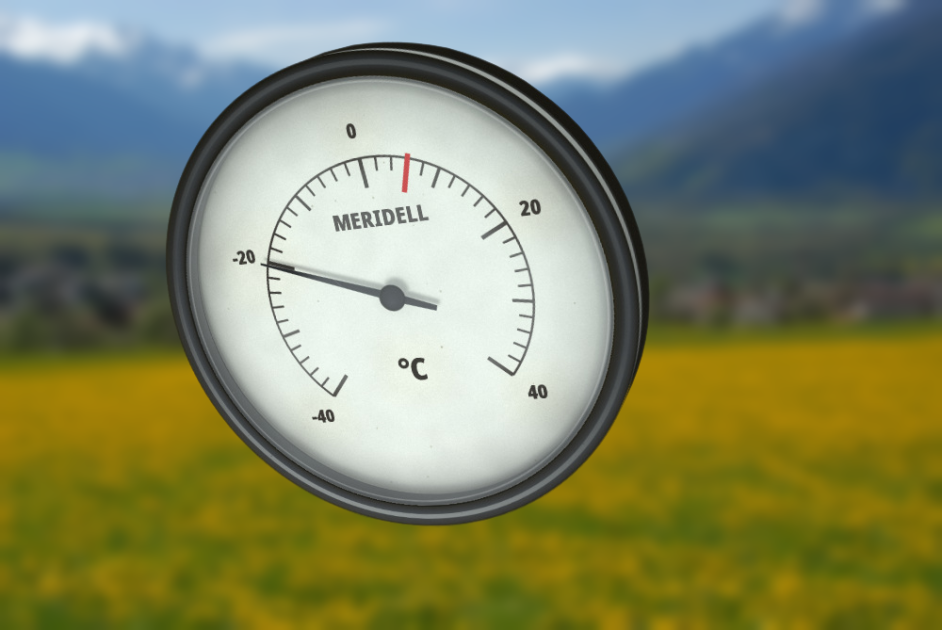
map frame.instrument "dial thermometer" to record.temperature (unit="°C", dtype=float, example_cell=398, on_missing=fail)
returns -20
